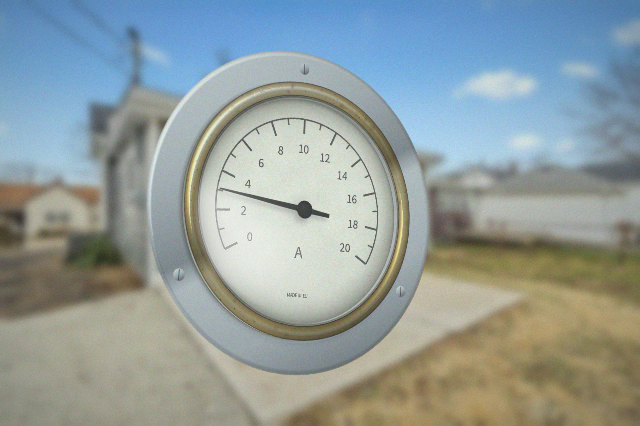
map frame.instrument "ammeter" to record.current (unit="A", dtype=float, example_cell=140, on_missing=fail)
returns 3
